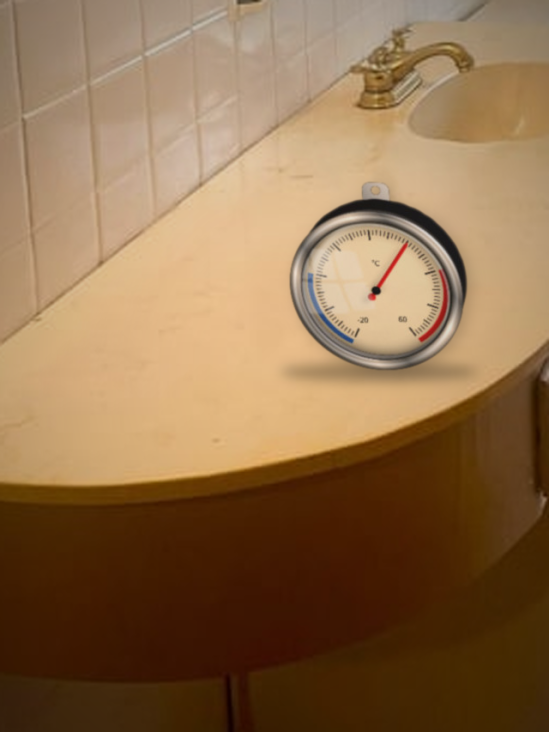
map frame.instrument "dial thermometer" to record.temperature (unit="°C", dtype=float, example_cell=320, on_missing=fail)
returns 30
